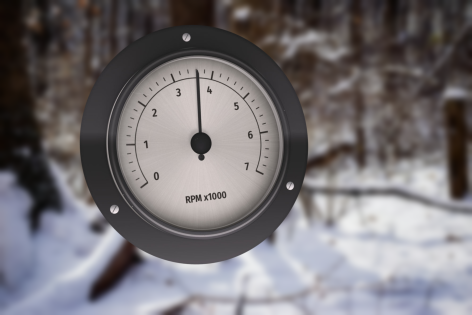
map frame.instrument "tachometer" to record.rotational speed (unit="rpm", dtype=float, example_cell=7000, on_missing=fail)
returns 3600
